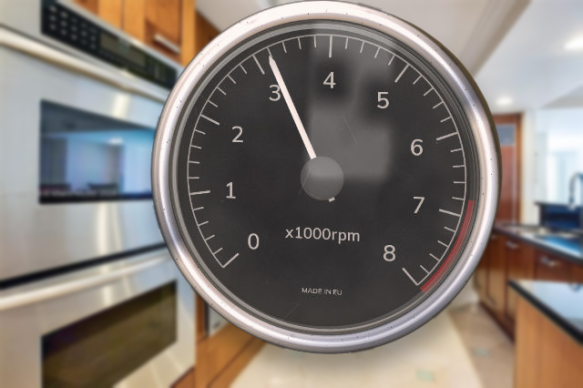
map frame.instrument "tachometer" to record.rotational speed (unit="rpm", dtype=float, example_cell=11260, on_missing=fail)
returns 3200
